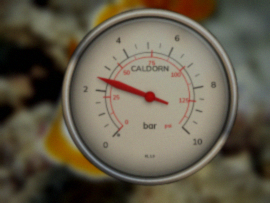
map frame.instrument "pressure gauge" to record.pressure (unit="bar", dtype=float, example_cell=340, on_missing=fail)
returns 2.5
